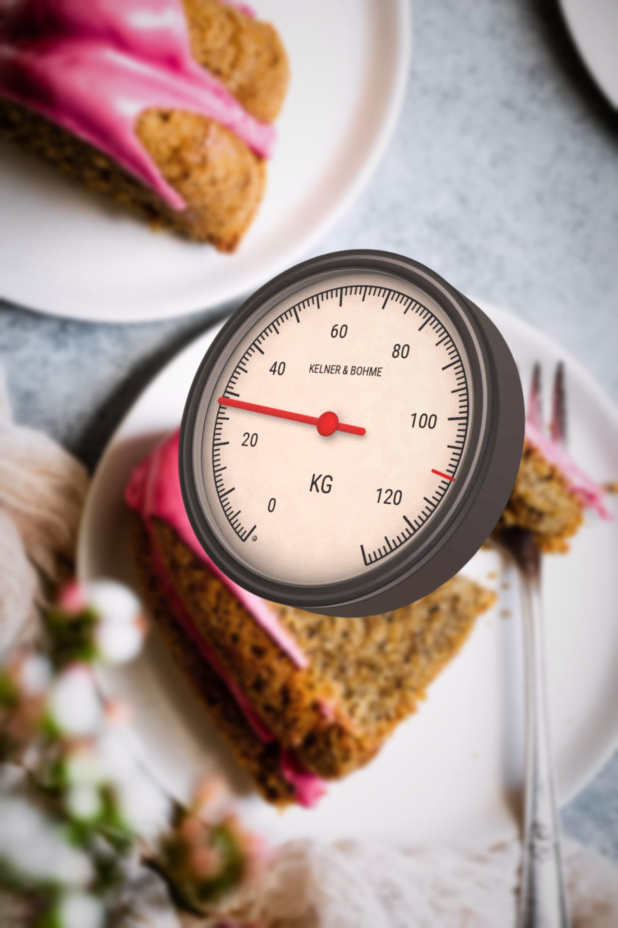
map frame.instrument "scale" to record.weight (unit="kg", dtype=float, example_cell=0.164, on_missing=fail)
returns 28
